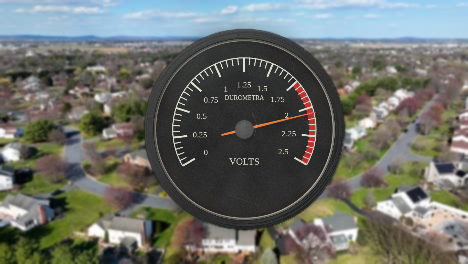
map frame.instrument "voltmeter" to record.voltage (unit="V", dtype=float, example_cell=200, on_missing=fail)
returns 2.05
